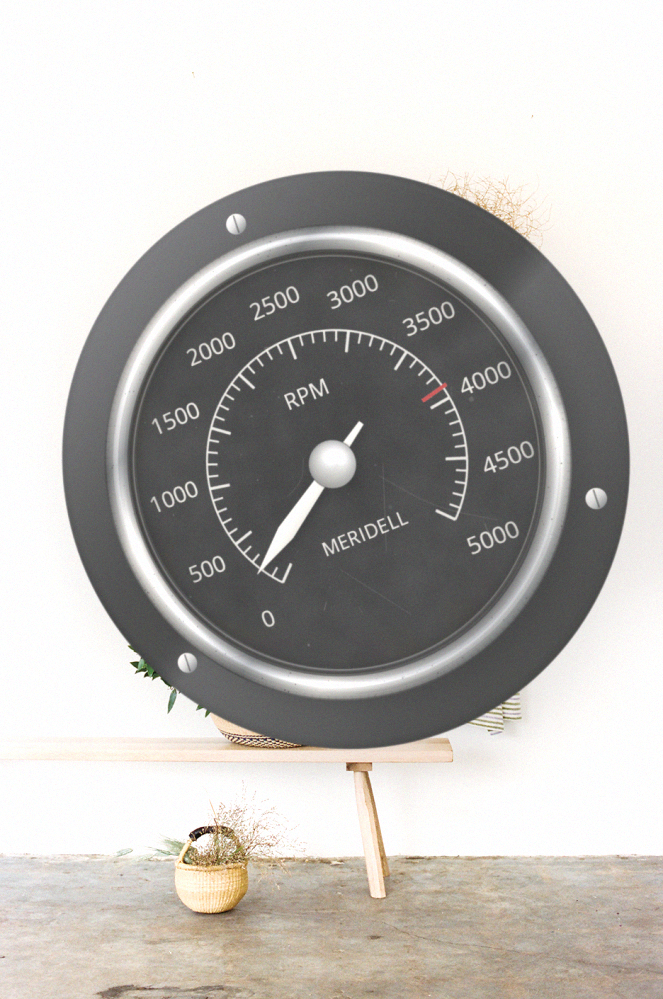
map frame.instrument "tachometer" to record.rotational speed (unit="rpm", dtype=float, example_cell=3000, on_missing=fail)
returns 200
